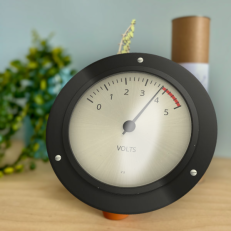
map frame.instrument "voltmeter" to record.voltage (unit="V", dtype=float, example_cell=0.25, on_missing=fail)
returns 3.8
